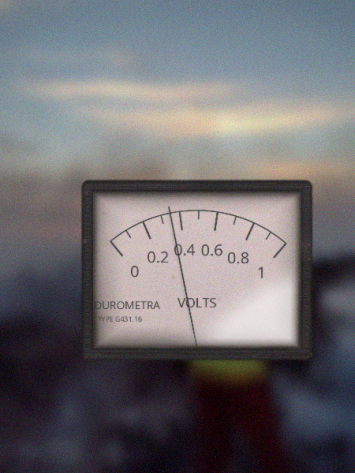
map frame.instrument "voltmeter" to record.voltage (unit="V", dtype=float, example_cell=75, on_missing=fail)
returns 0.35
